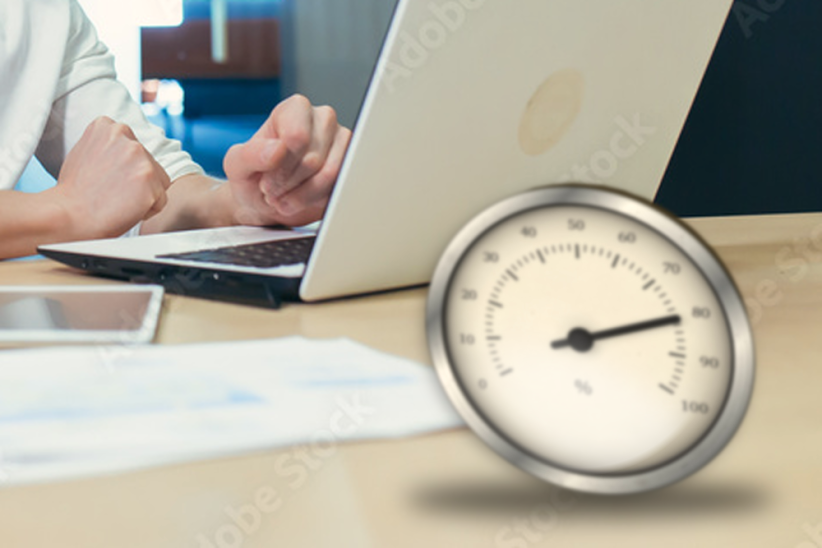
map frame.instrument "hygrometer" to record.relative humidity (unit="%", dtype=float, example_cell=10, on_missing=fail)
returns 80
